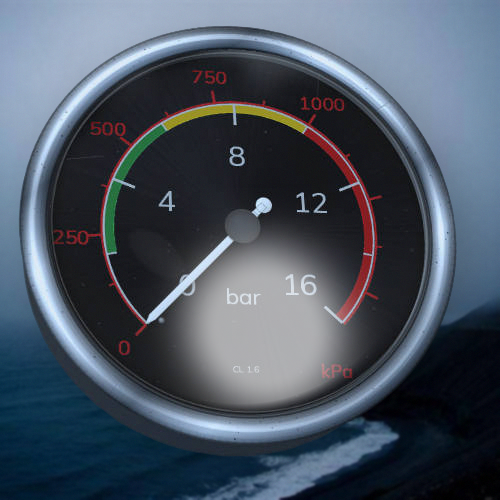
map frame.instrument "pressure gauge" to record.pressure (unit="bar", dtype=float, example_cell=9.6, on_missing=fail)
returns 0
